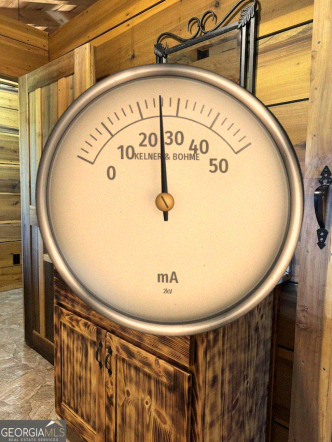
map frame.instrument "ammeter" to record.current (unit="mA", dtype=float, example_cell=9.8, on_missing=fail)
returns 26
